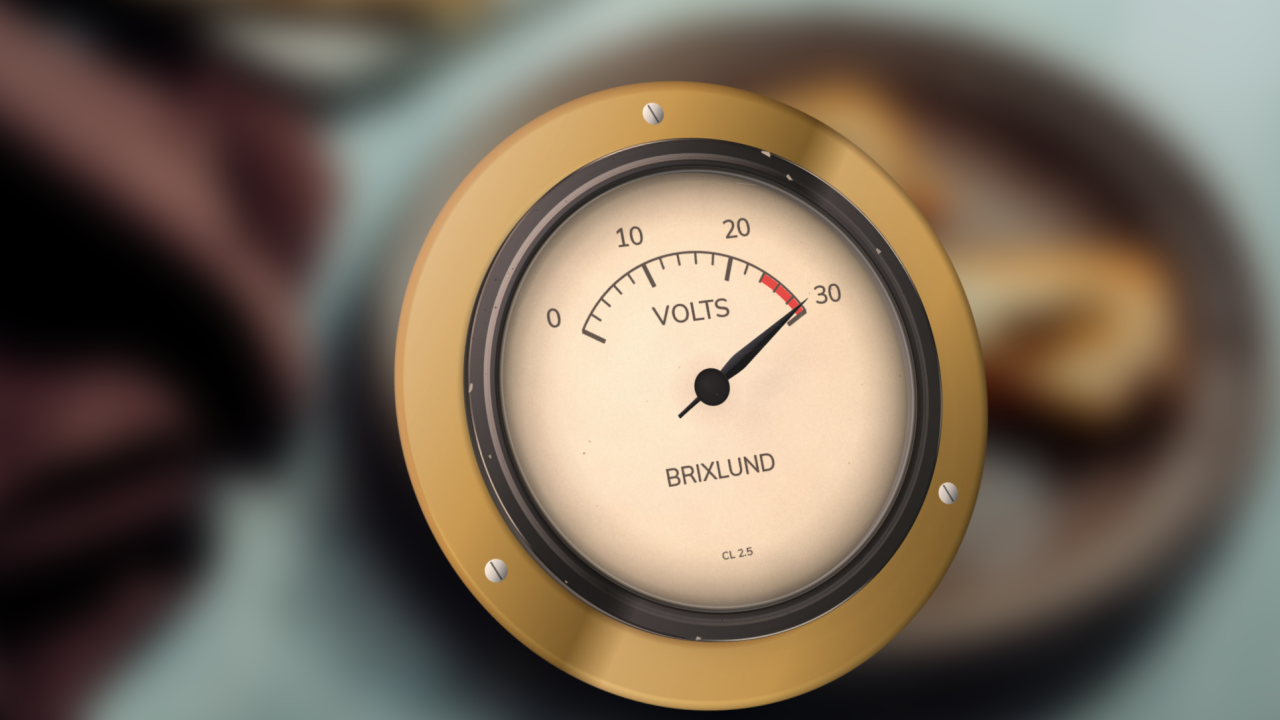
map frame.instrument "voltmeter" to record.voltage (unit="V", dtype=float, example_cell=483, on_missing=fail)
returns 29
